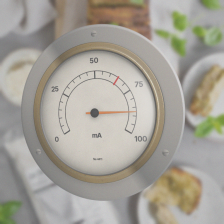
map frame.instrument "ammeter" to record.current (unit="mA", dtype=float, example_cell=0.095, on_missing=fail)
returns 87.5
